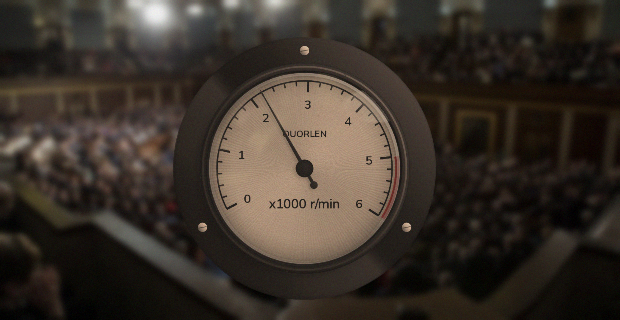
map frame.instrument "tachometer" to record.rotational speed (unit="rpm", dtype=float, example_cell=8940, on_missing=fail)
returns 2200
